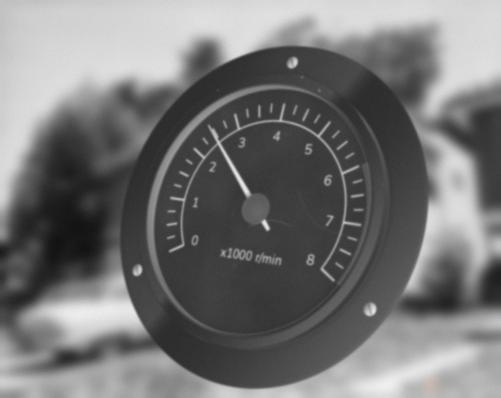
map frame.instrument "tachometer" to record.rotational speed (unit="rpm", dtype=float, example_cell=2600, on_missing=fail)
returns 2500
